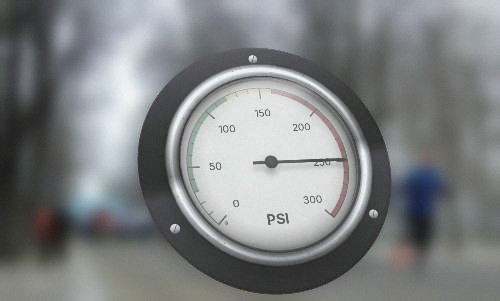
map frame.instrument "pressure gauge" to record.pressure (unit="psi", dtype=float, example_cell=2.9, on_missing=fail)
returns 250
